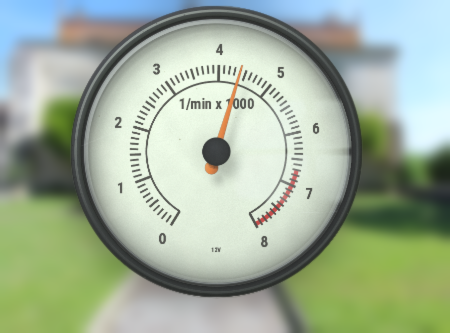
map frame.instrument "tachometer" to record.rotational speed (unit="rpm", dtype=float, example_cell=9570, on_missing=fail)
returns 4400
